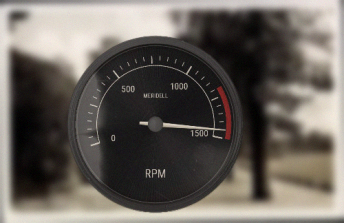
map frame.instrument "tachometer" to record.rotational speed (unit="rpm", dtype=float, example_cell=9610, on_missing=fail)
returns 1450
